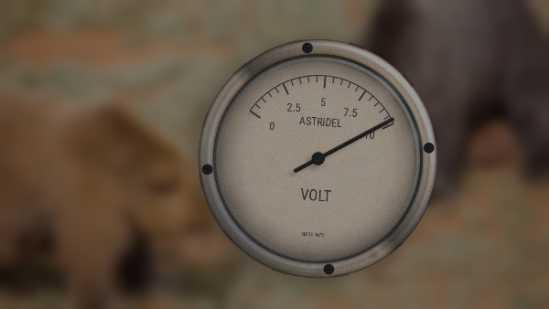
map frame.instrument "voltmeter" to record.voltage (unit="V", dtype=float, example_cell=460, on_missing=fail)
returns 9.75
